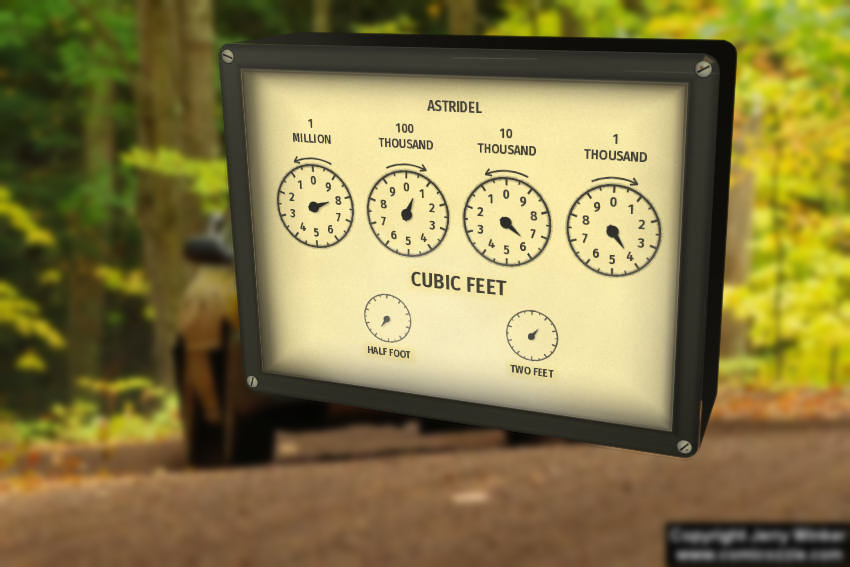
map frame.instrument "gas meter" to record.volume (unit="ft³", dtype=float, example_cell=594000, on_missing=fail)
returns 806400
